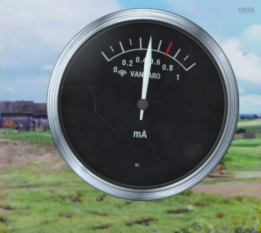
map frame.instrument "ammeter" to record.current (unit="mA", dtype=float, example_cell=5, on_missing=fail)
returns 0.5
